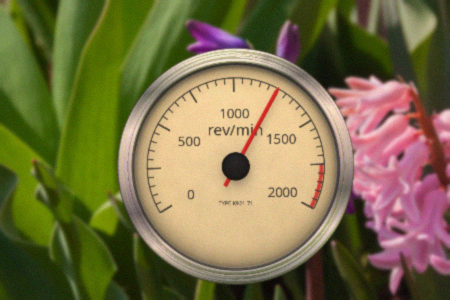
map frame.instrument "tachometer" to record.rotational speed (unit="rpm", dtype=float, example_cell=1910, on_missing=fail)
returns 1250
